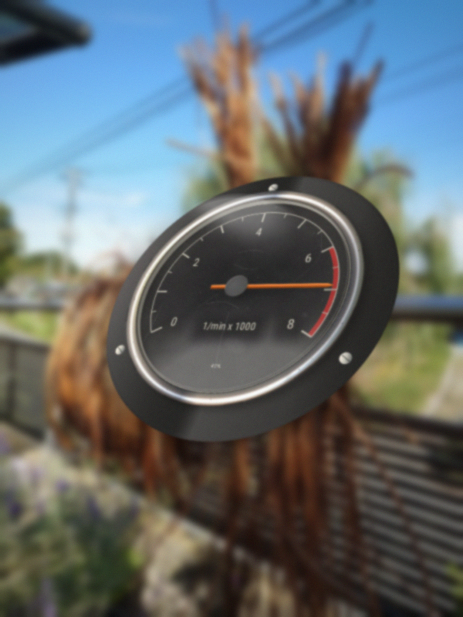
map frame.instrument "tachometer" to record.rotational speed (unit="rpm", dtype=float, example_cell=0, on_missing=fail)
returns 7000
